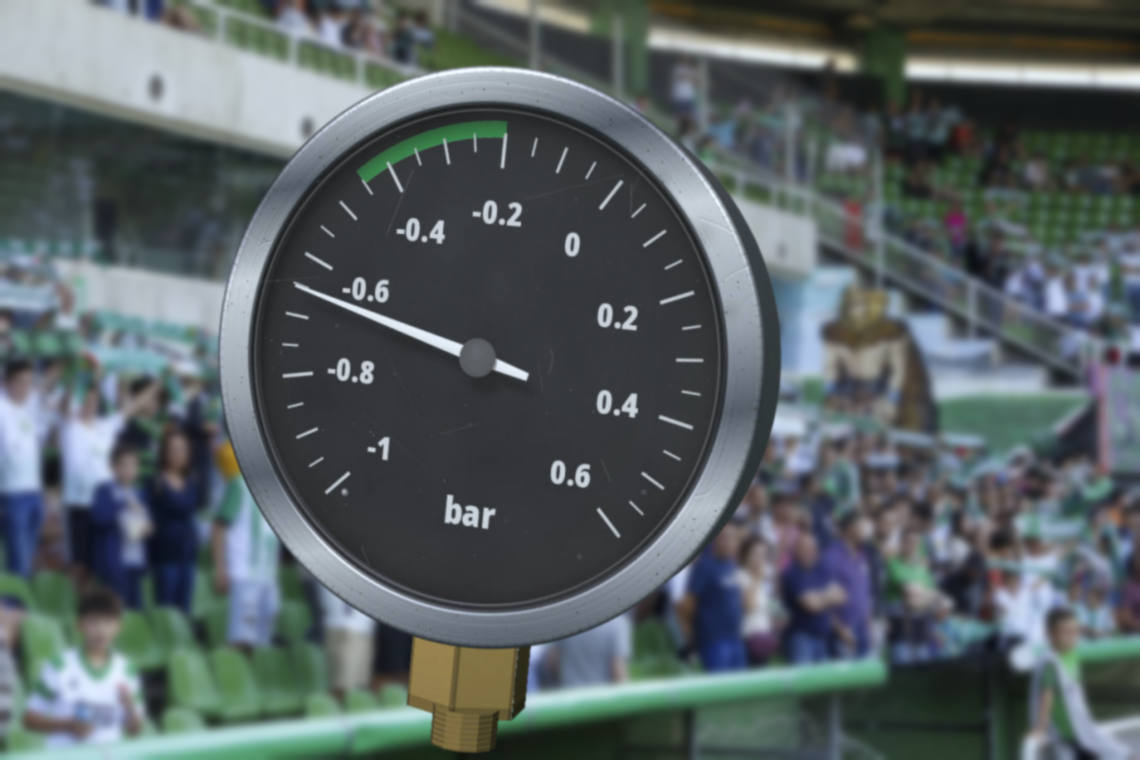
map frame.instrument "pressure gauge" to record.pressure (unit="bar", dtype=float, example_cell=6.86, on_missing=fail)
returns -0.65
